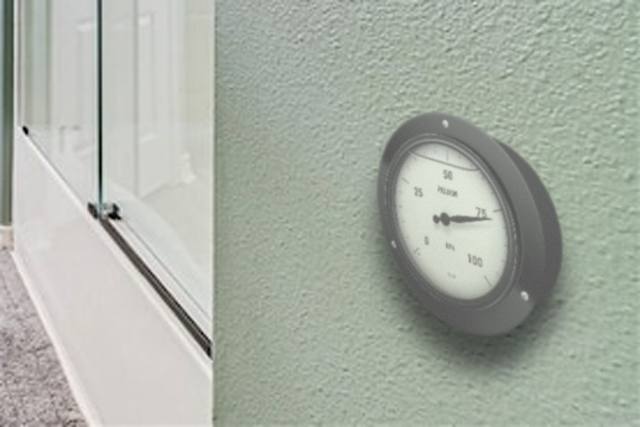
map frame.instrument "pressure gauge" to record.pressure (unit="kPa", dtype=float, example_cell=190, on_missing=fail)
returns 77.5
